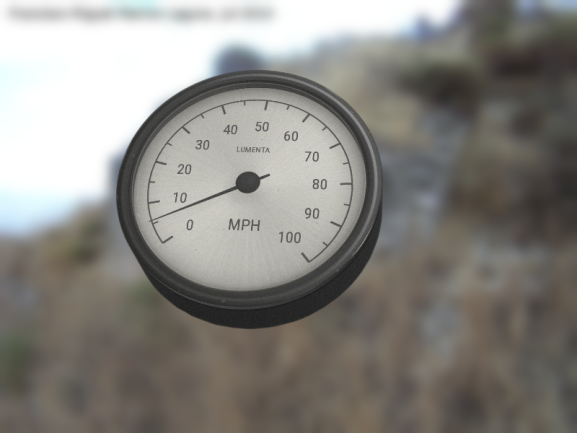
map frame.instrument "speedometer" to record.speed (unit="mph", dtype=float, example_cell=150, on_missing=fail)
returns 5
